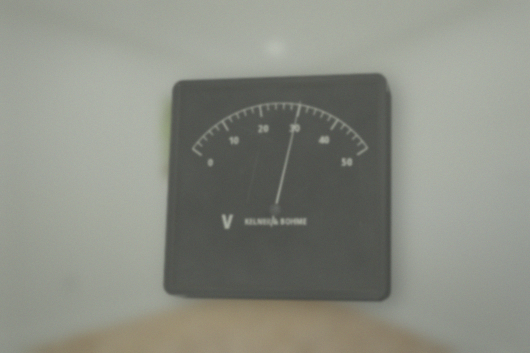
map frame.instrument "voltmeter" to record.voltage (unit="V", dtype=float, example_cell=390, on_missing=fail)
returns 30
